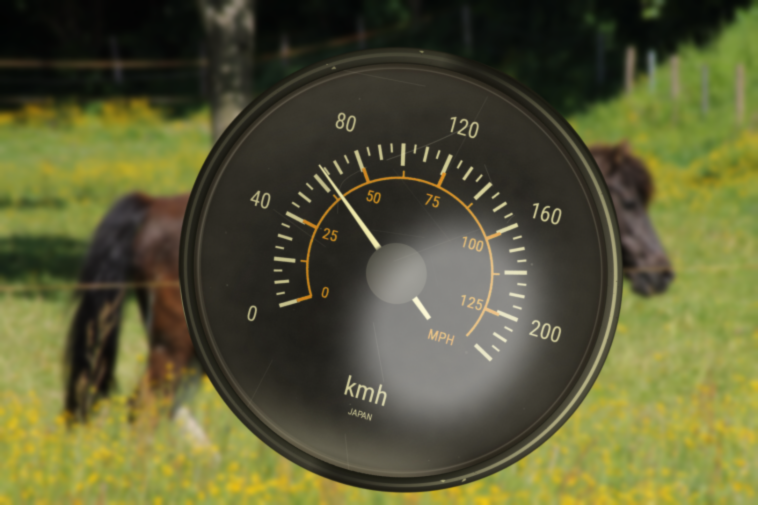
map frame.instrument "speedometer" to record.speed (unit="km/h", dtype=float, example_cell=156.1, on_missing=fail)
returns 65
